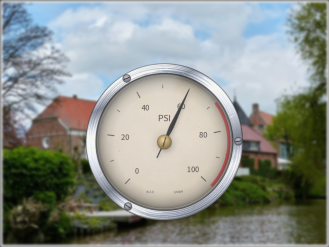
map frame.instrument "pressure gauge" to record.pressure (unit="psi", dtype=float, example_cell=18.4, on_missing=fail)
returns 60
